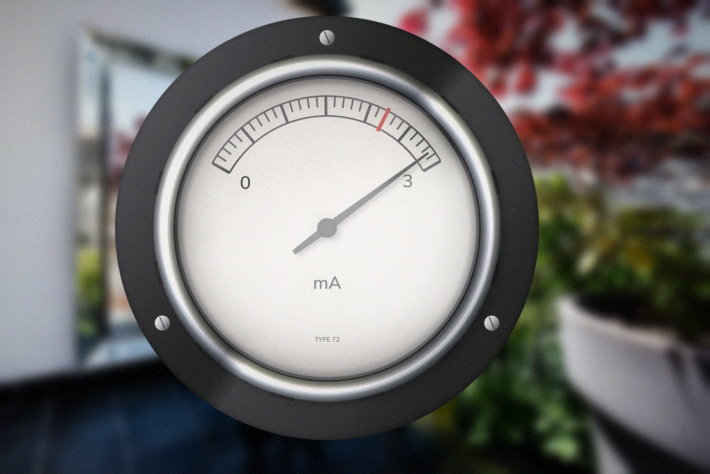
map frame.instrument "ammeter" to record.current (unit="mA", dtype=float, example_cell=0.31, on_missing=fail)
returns 2.85
